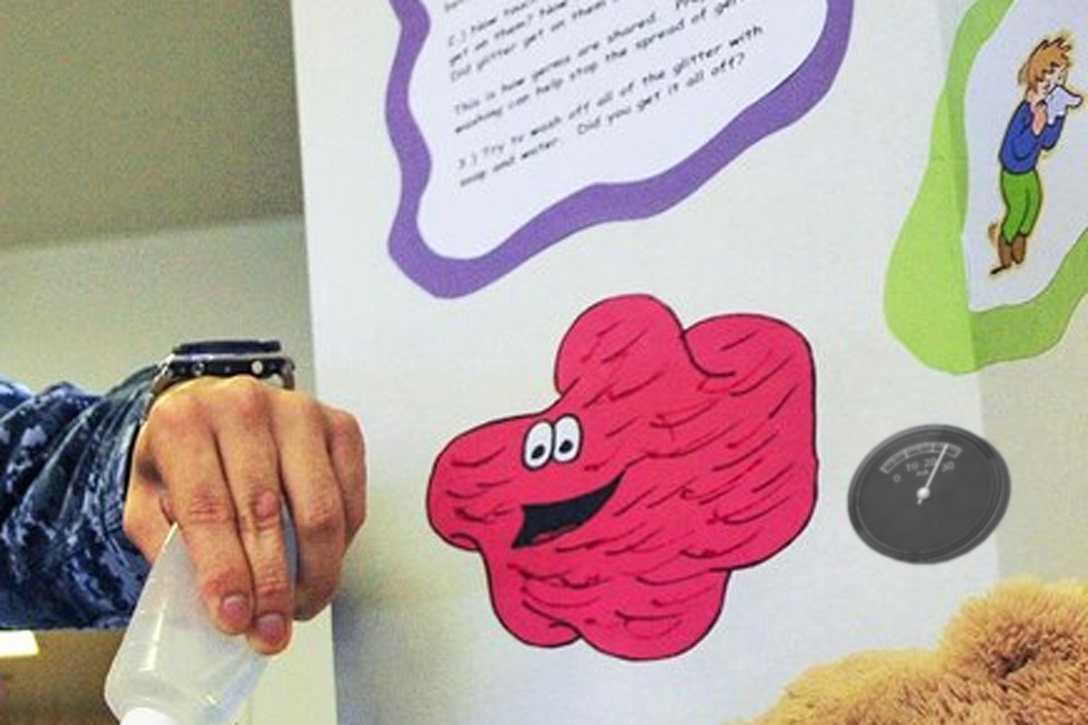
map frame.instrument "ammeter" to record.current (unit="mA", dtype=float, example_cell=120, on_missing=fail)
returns 25
